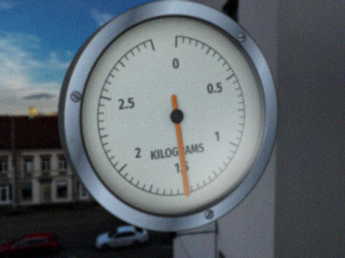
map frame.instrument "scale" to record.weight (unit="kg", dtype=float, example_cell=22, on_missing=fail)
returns 1.5
